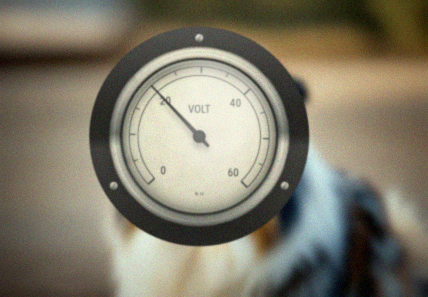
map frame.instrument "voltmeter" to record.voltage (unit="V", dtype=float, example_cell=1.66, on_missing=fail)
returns 20
